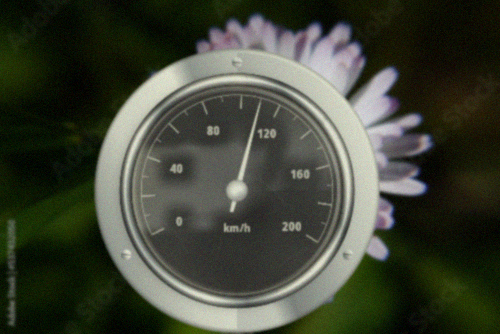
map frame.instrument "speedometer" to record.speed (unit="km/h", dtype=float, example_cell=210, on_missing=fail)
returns 110
